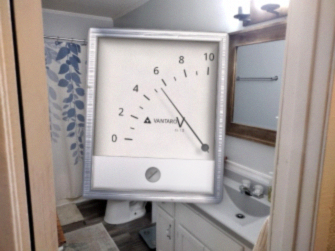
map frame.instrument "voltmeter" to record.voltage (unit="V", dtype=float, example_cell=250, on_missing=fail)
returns 5.5
